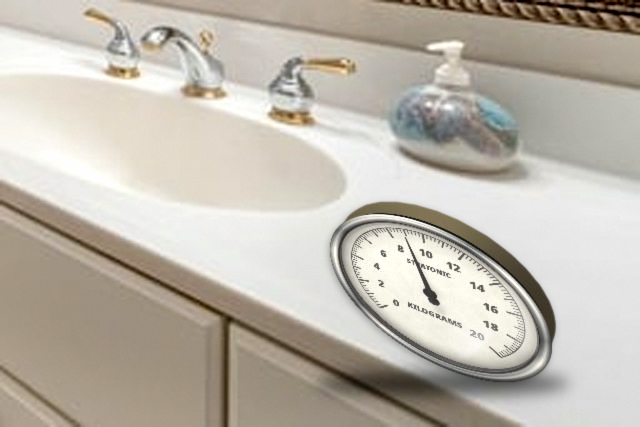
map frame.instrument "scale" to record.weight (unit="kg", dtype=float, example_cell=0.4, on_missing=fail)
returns 9
